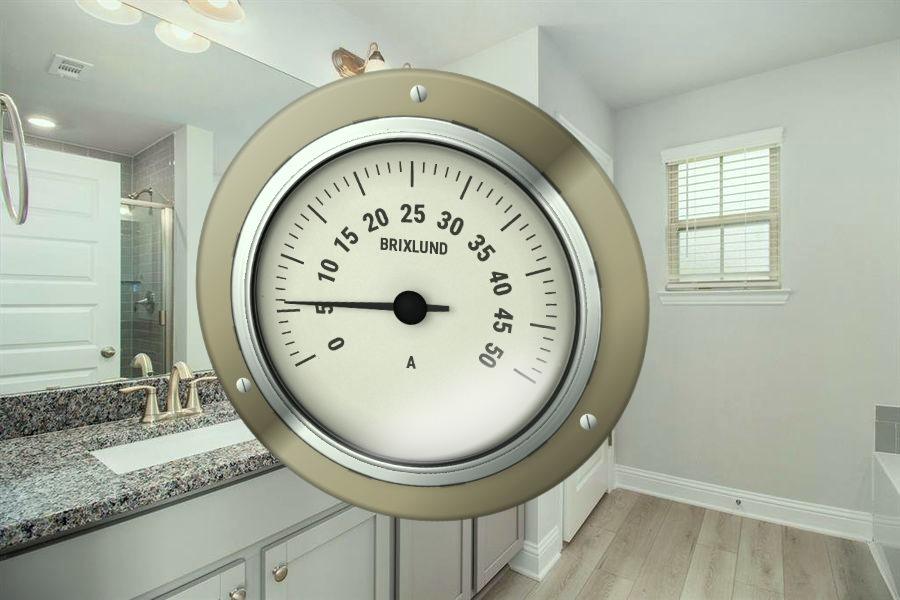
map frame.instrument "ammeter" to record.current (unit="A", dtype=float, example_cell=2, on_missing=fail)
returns 6
